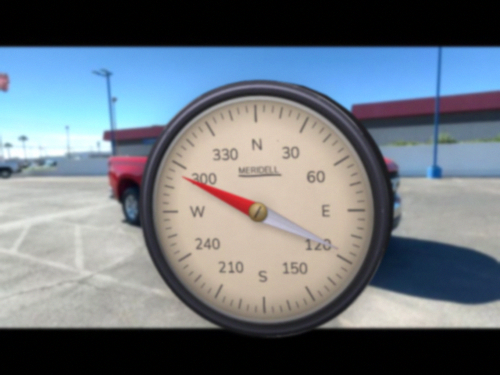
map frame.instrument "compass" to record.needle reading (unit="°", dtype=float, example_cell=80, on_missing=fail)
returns 295
